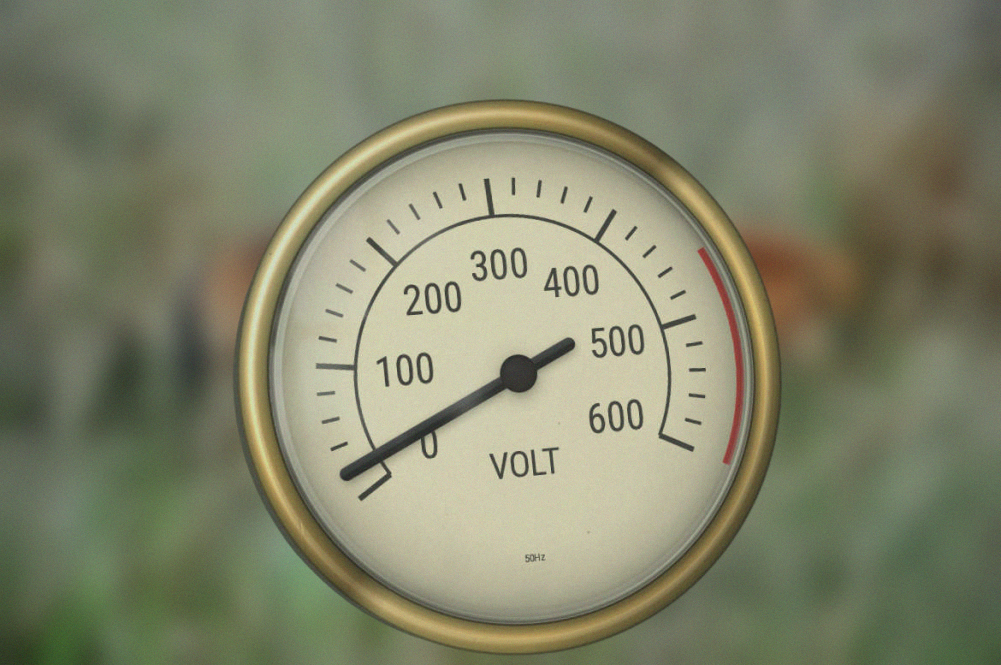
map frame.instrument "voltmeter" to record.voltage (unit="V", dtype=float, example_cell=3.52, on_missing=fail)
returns 20
